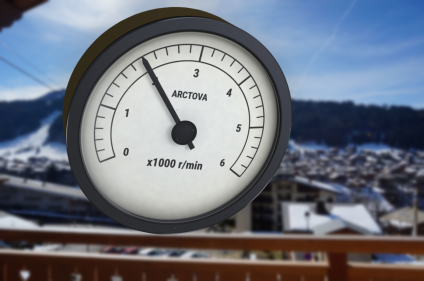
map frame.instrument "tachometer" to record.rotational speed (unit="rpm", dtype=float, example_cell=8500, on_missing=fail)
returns 2000
